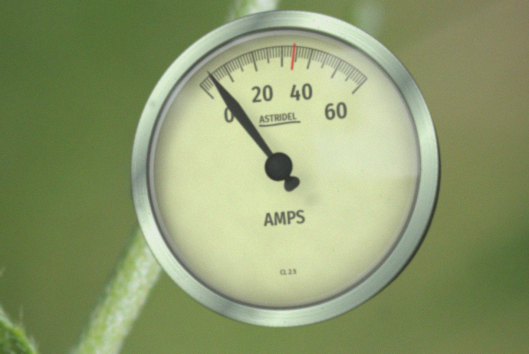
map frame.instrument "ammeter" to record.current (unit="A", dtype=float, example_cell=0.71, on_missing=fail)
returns 5
